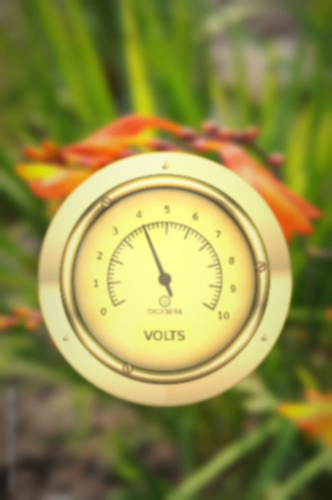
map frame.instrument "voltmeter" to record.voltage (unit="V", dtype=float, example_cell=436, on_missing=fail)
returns 4
